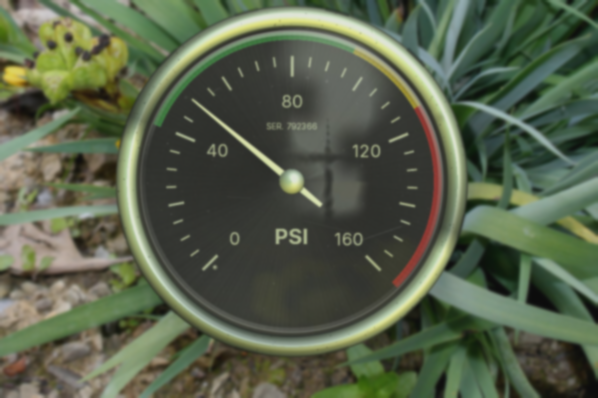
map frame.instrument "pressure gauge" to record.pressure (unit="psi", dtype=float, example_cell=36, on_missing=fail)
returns 50
